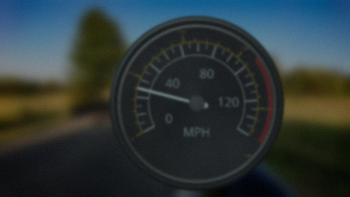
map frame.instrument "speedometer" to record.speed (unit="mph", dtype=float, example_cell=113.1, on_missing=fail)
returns 25
